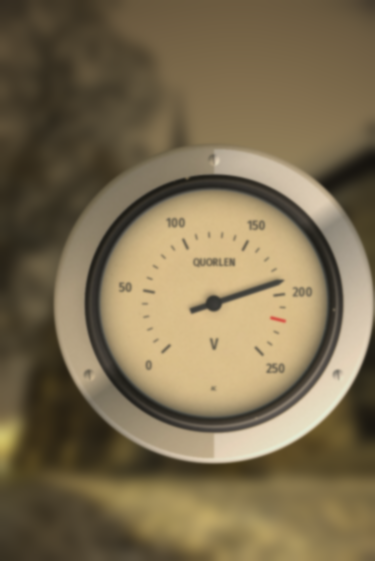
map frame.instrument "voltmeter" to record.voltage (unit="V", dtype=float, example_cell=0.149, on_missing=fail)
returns 190
